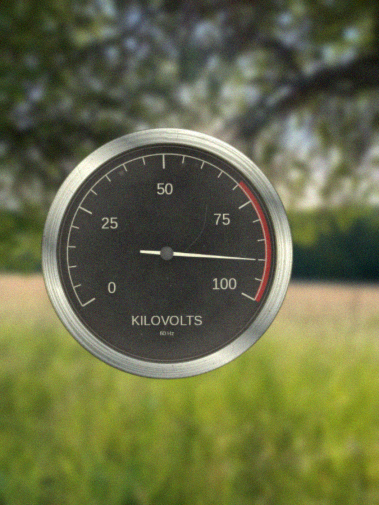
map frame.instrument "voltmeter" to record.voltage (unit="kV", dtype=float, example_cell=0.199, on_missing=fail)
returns 90
